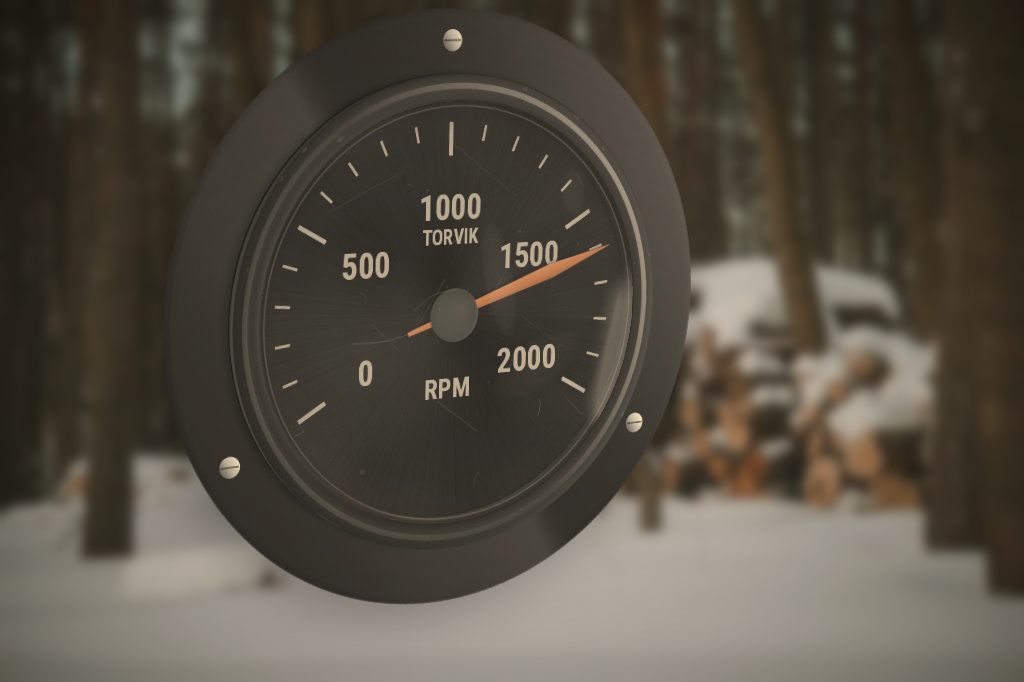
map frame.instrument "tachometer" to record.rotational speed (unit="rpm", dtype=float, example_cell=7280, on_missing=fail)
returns 1600
